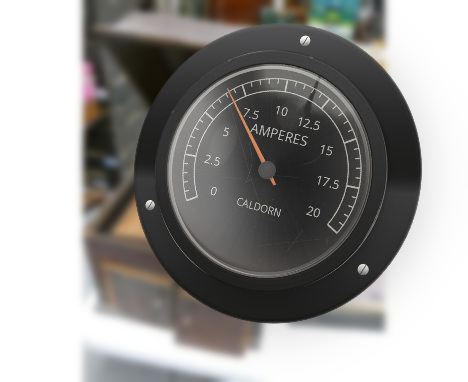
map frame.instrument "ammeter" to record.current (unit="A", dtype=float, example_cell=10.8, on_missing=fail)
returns 6.75
